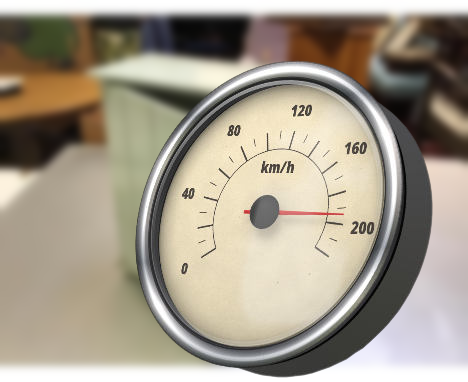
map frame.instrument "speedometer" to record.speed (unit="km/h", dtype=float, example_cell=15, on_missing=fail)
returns 195
